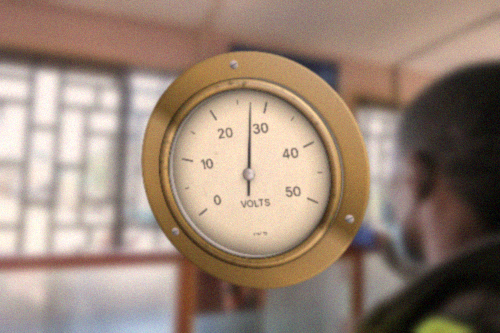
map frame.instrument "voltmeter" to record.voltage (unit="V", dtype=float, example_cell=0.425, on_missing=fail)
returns 27.5
